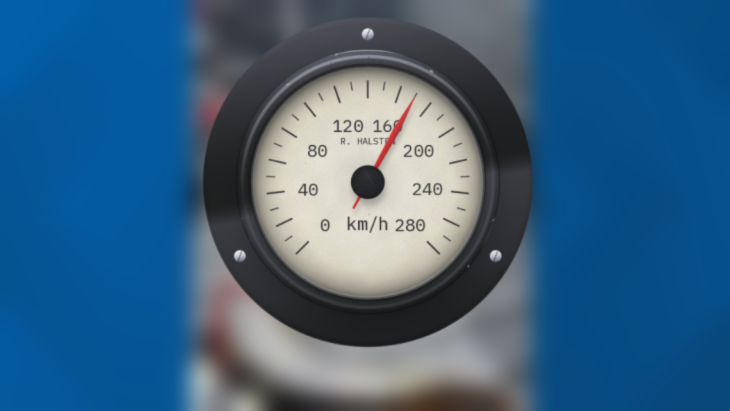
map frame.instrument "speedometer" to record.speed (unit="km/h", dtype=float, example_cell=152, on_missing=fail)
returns 170
